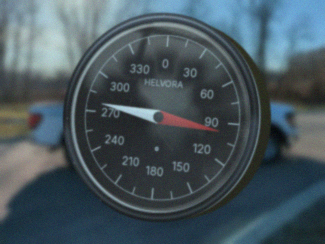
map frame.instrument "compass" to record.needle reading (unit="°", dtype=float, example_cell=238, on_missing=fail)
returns 97.5
